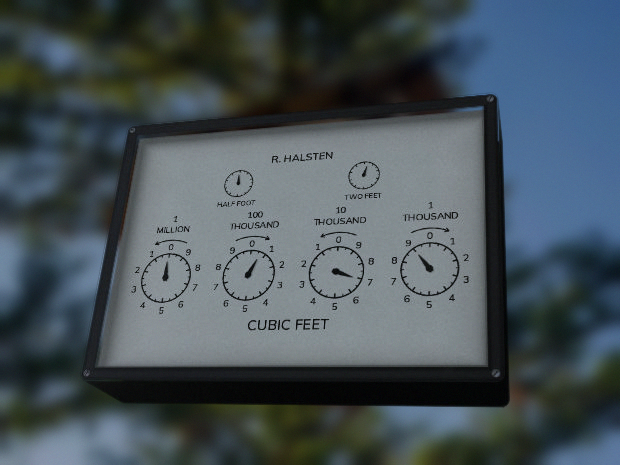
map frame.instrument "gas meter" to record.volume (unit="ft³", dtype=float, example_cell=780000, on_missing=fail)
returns 6900
